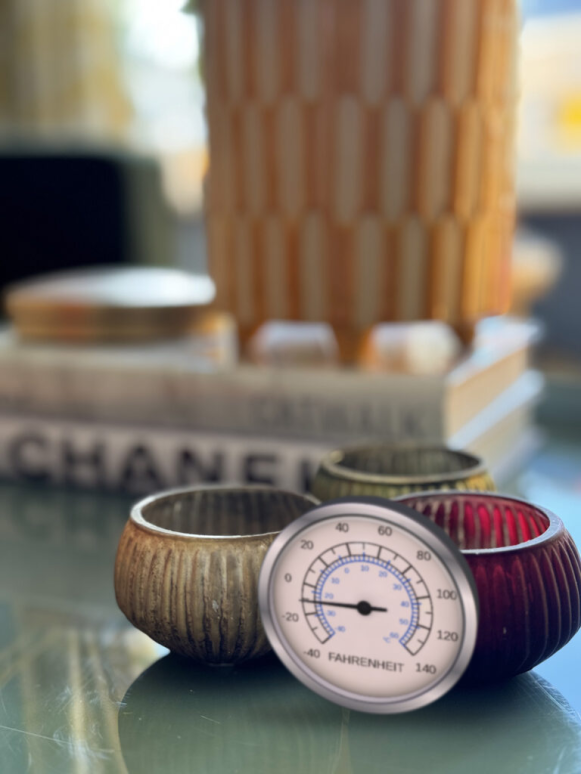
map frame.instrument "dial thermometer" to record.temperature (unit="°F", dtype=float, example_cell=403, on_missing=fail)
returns -10
